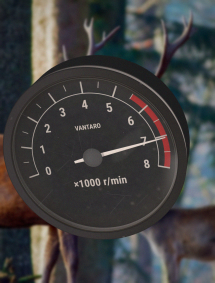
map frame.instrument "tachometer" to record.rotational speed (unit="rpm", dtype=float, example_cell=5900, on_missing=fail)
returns 7000
